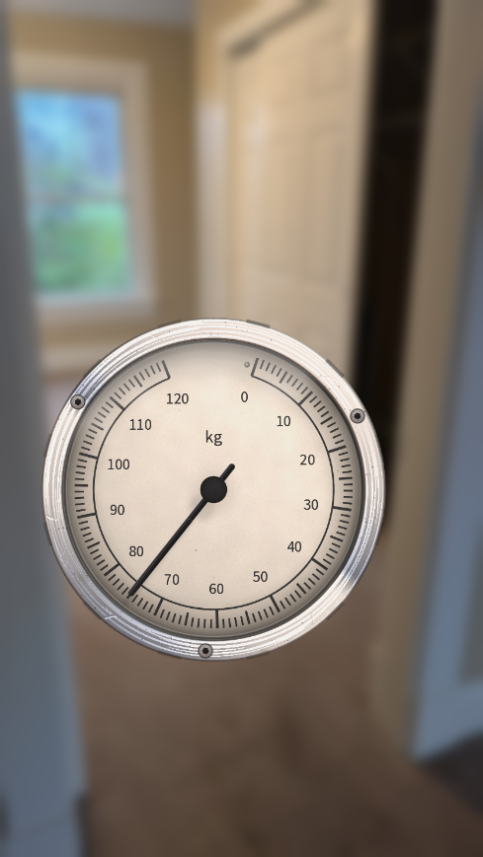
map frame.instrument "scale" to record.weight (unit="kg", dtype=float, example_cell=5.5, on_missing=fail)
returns 75
